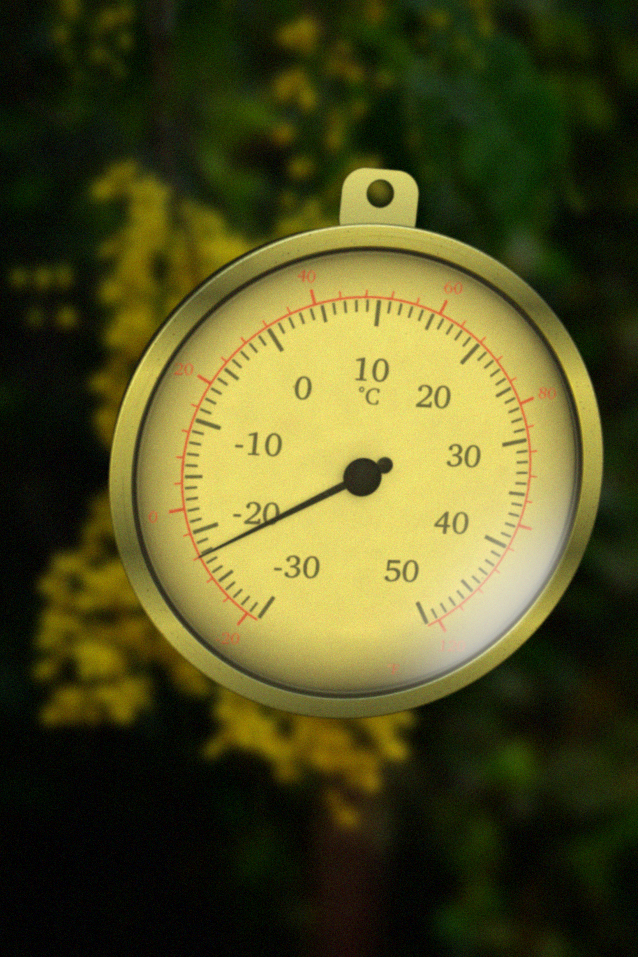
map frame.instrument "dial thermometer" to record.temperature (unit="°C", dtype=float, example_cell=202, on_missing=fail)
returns -22
